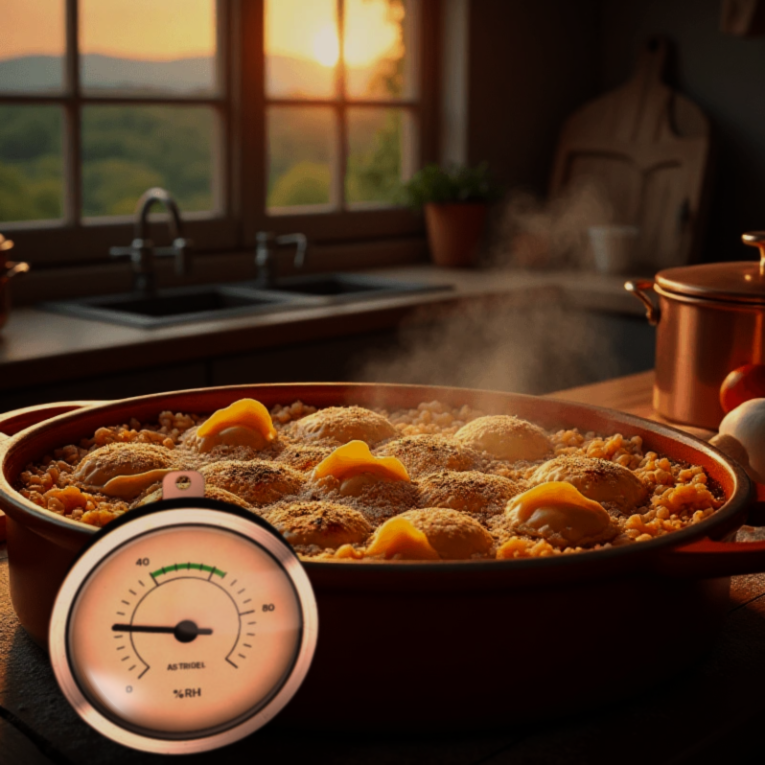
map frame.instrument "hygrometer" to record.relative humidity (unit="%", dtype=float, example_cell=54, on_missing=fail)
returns 20
